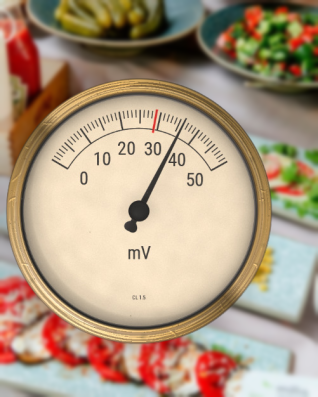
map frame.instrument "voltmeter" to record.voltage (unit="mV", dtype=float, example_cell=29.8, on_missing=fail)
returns 36
